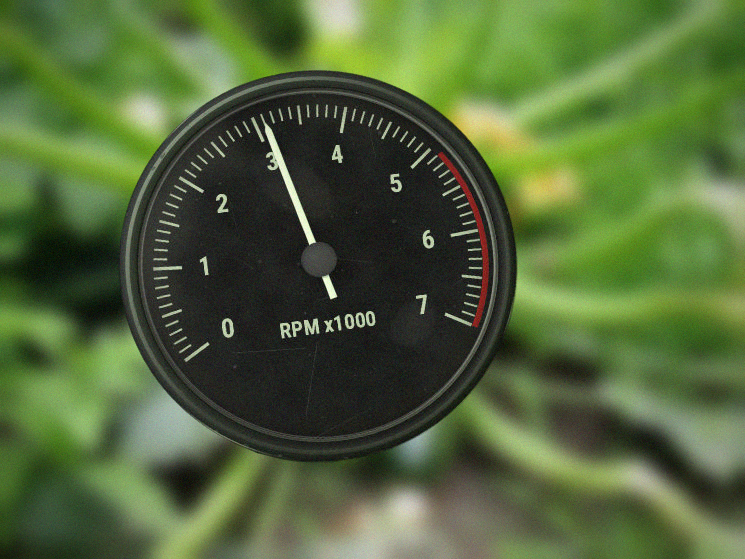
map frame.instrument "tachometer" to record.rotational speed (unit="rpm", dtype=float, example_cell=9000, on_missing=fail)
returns 3100
